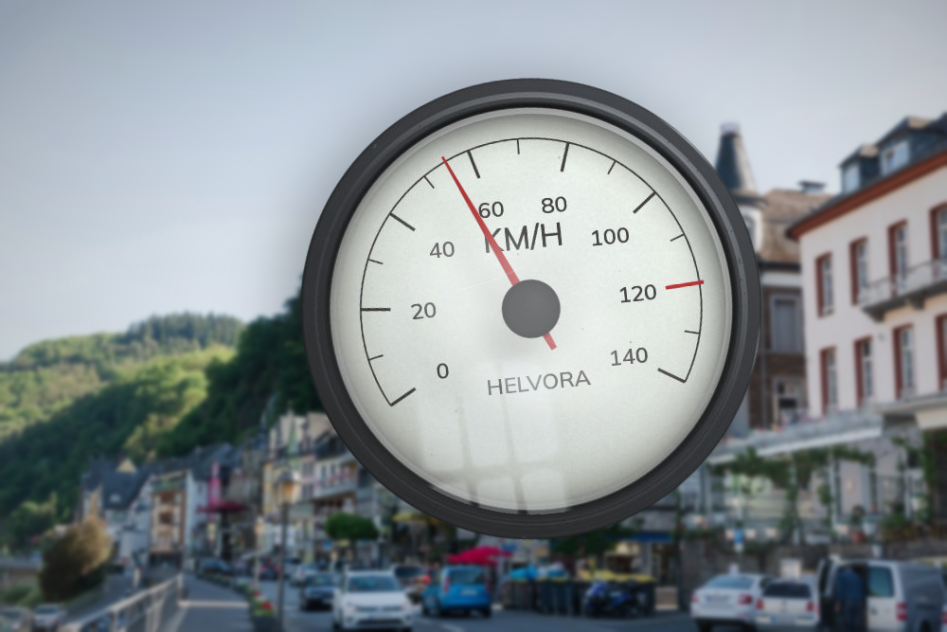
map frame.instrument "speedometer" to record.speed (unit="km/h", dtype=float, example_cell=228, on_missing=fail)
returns 55
